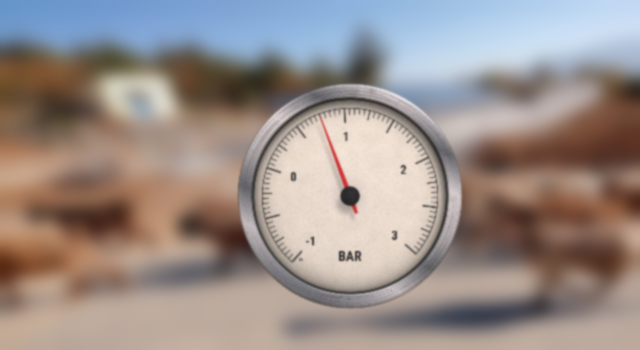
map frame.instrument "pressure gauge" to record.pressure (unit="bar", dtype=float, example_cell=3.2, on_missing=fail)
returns 0.75
